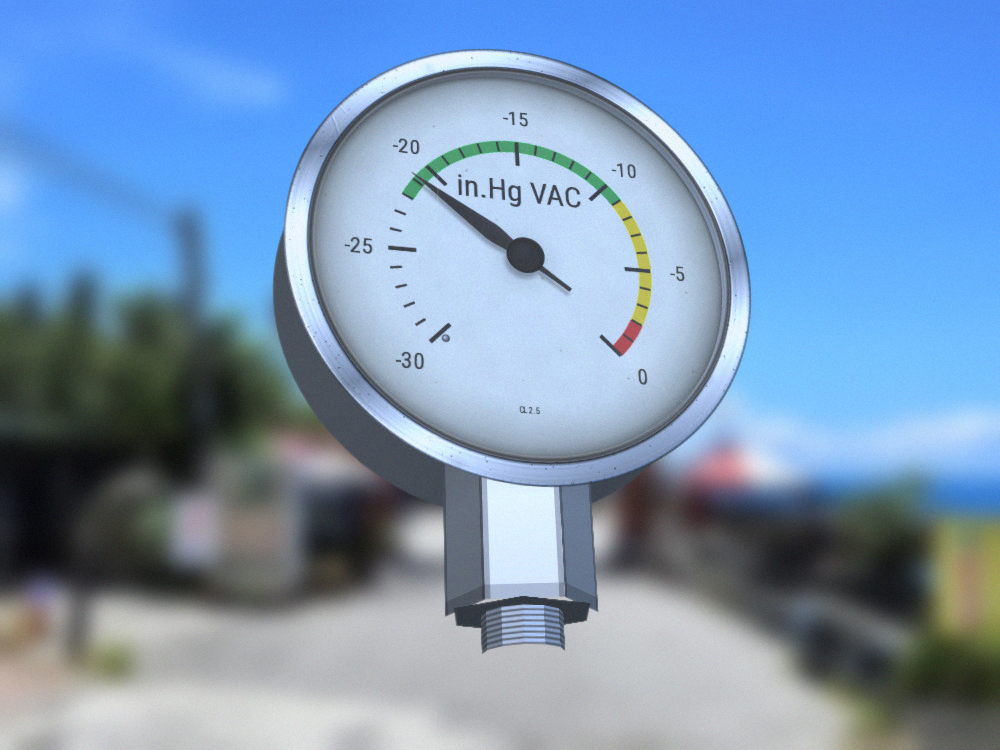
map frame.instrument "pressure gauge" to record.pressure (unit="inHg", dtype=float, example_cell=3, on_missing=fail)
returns -21
